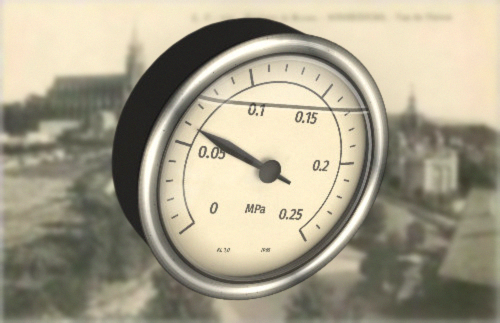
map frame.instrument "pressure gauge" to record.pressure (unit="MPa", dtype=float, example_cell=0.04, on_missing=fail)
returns 0.06
